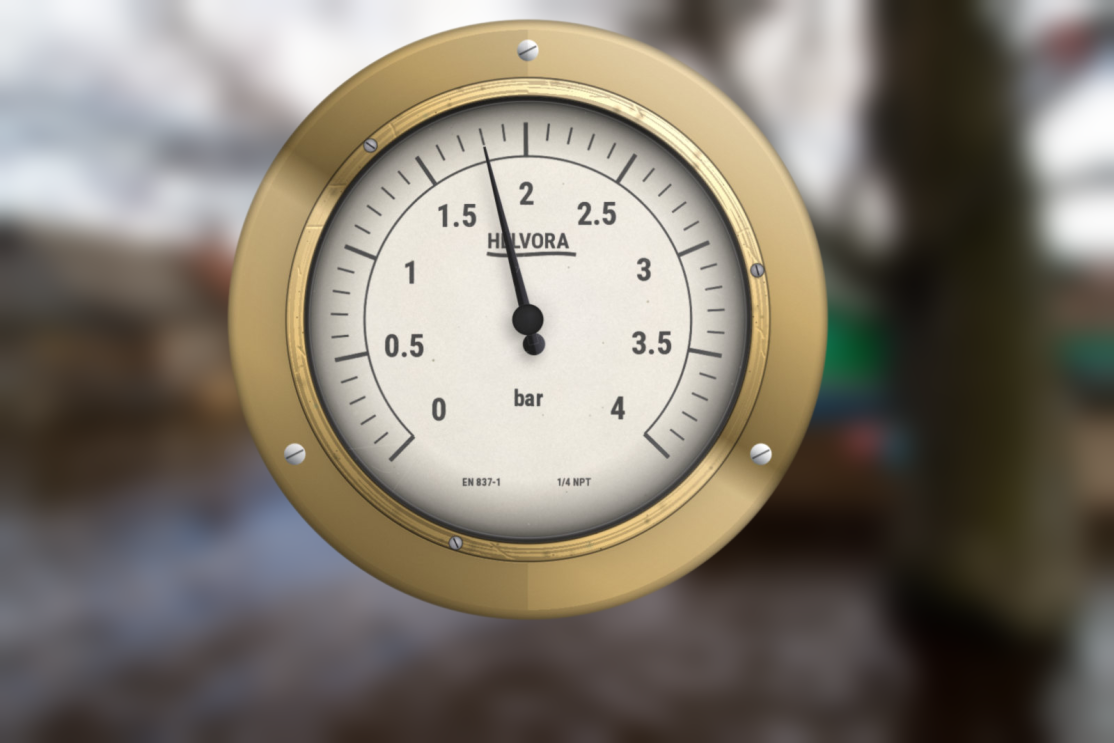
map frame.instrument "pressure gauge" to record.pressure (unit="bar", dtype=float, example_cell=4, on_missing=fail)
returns 1.8
